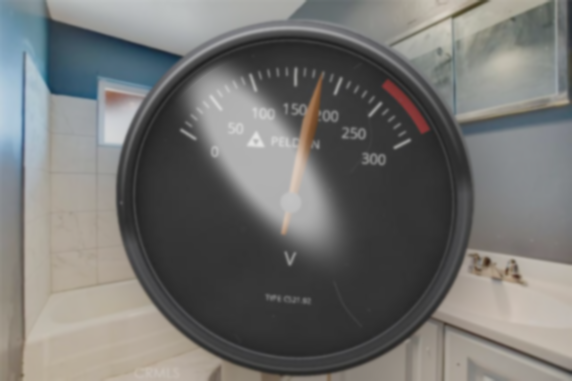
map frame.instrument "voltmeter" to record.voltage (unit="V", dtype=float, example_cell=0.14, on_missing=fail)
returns 180
